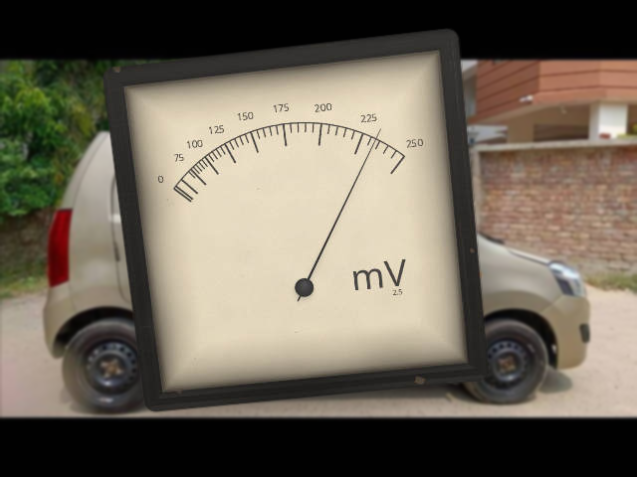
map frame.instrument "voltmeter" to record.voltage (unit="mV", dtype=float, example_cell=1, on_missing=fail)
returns 232.5
